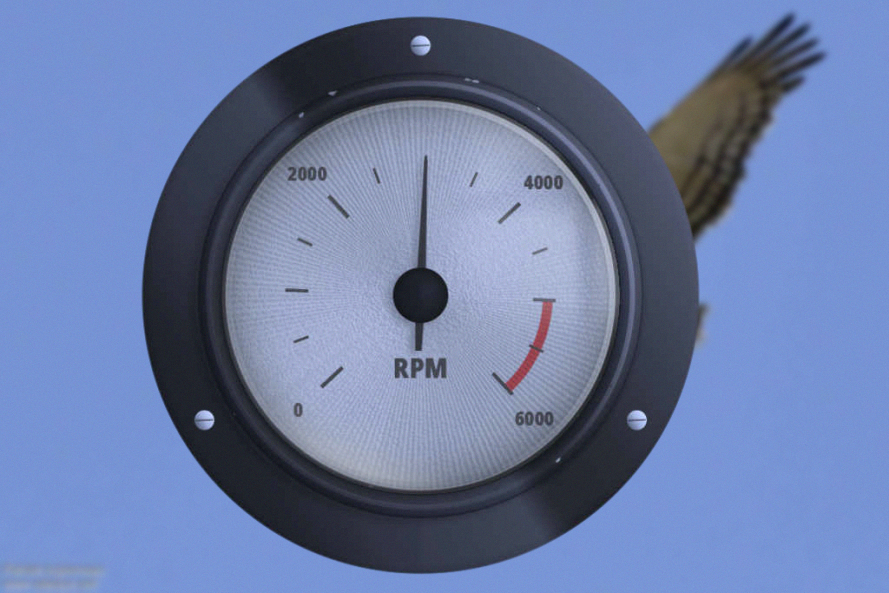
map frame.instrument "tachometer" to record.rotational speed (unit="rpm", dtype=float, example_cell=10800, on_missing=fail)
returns 3000
